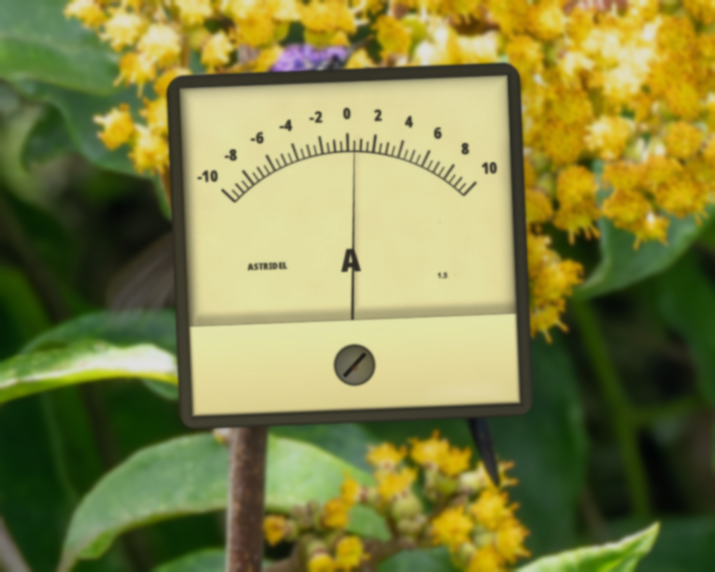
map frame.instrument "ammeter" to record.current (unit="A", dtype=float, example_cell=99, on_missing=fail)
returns 0.5
